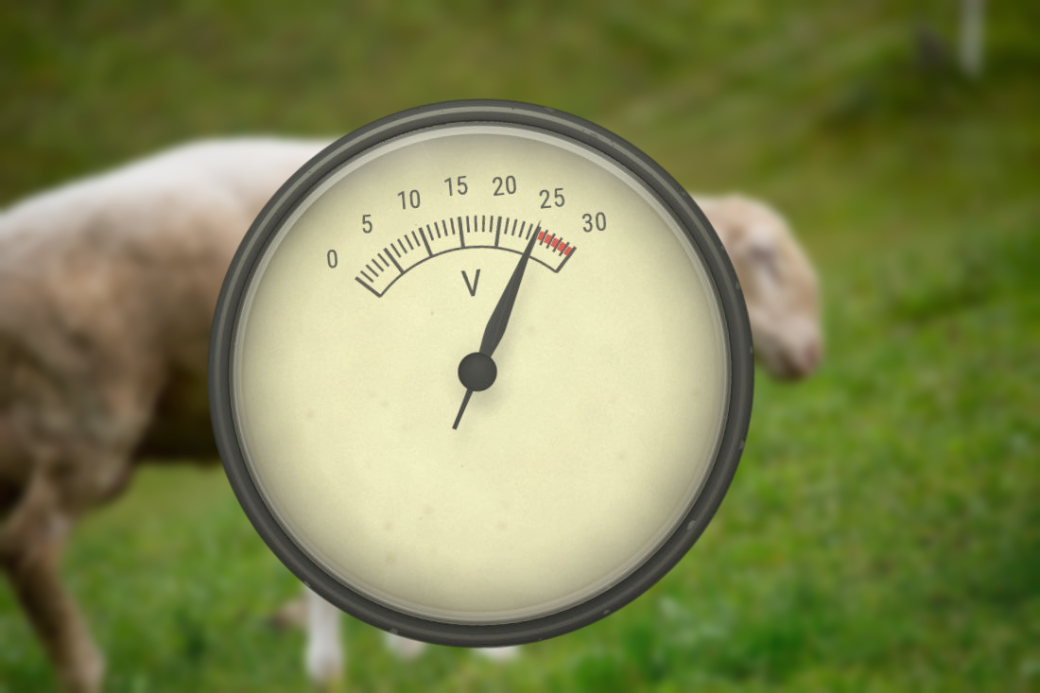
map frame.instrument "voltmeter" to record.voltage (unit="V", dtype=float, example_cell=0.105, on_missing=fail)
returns 25
